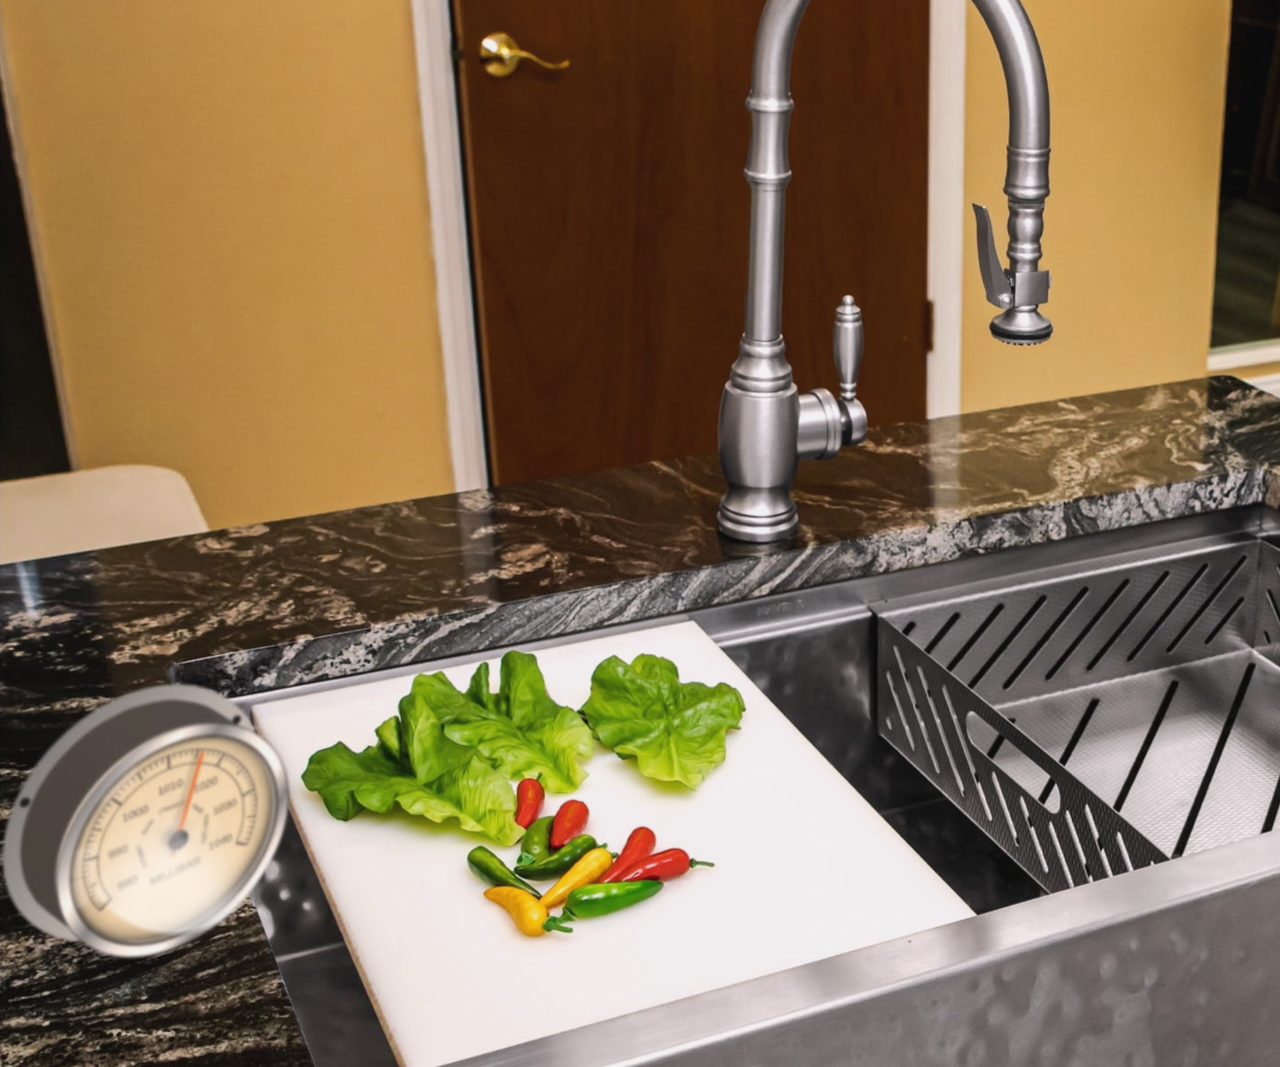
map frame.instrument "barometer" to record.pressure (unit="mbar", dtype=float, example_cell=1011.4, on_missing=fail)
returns 1015
